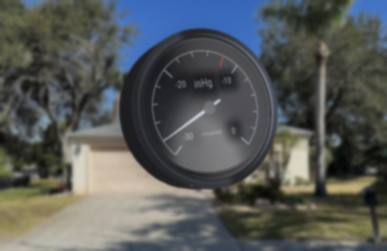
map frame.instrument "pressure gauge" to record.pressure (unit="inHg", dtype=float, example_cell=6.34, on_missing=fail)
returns -28
